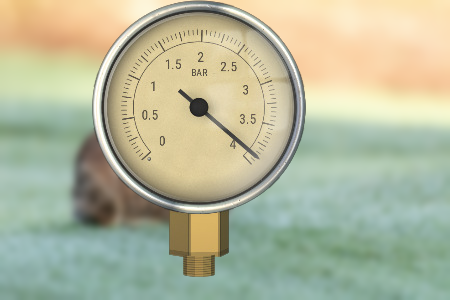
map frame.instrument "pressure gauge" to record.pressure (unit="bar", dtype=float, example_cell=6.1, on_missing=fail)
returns 3.9
